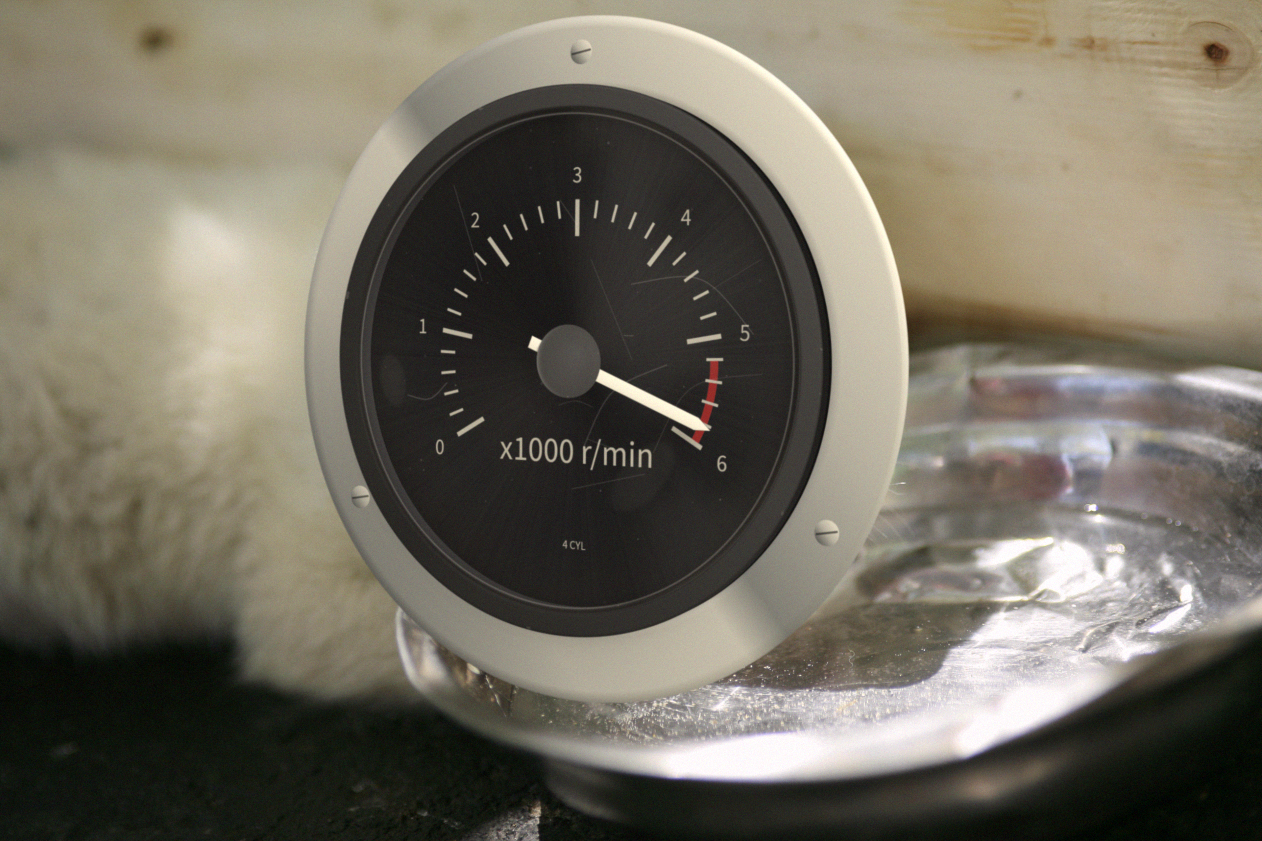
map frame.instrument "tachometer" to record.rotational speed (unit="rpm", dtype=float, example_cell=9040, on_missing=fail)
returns 5800
